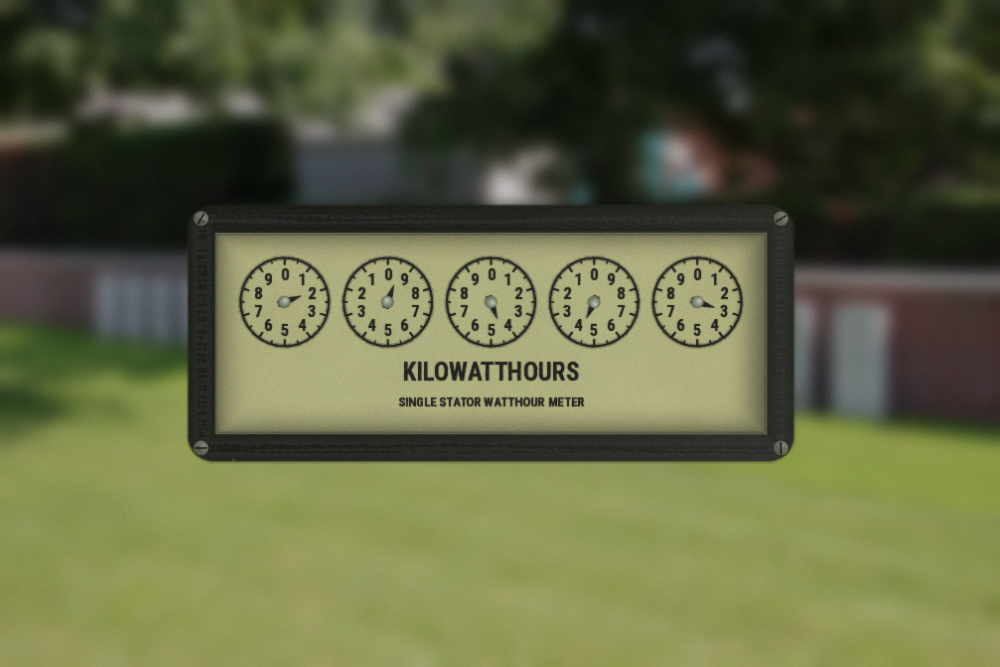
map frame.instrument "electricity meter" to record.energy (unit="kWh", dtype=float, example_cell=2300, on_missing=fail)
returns 19443
